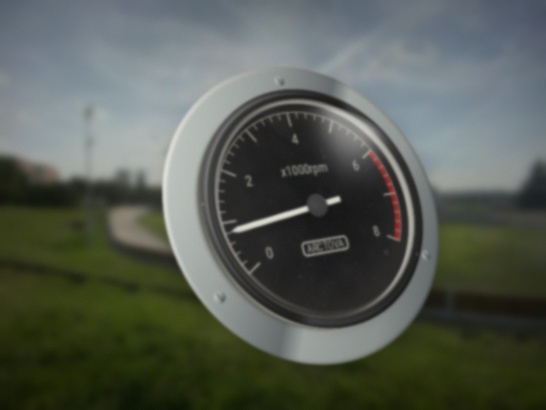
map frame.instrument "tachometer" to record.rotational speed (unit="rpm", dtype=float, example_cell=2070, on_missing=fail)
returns 800
